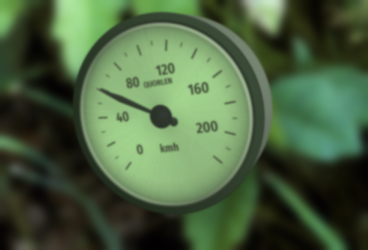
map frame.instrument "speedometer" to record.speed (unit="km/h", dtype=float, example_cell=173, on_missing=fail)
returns 60
